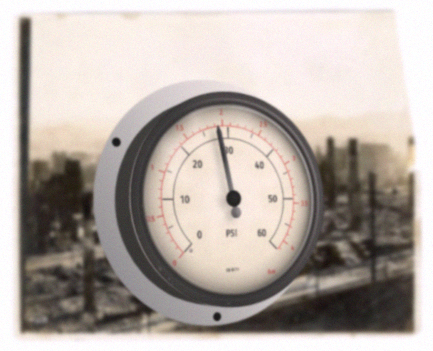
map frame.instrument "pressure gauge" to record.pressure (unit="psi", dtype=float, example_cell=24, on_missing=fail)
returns 27.5
